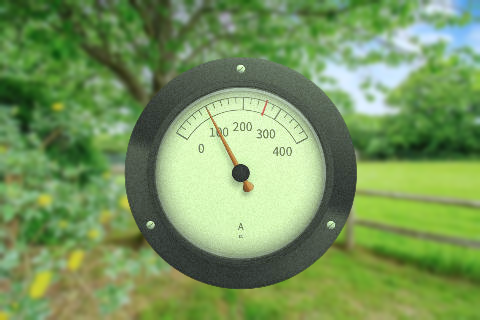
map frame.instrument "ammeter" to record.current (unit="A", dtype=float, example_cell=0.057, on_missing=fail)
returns 100
